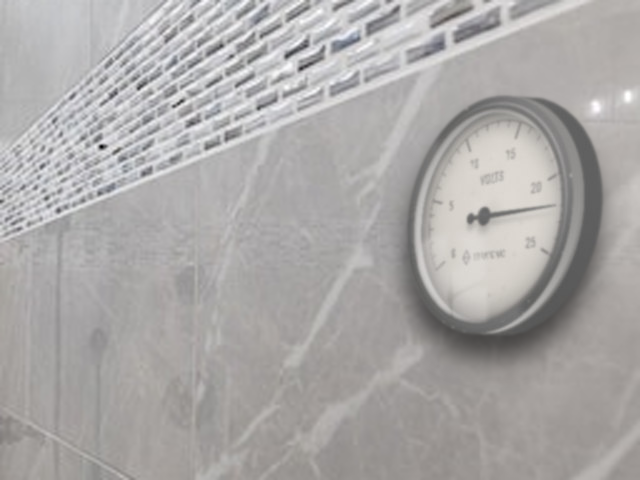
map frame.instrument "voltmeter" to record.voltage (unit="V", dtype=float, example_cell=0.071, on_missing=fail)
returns 22
